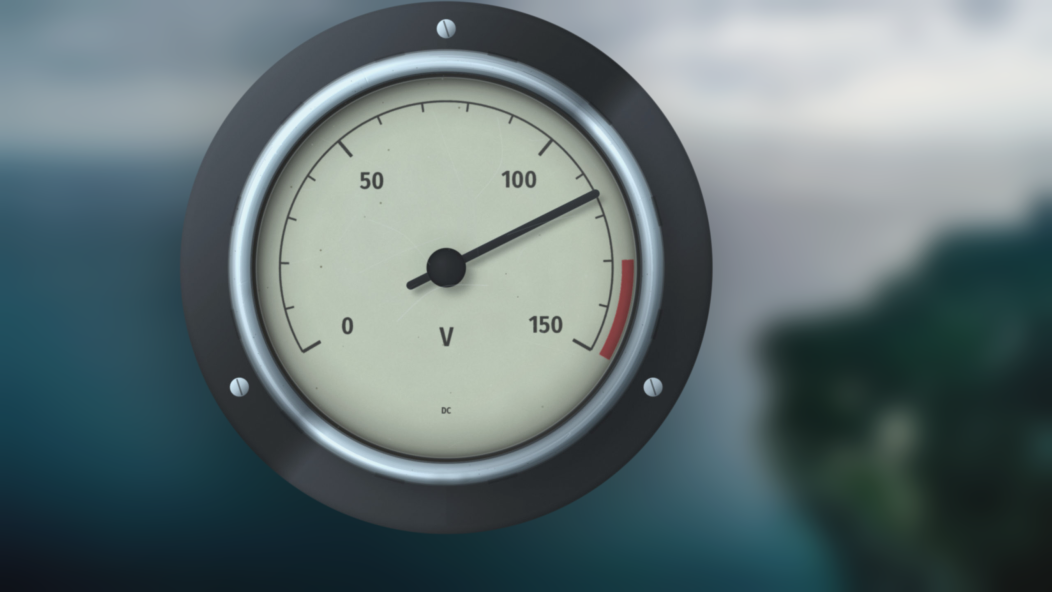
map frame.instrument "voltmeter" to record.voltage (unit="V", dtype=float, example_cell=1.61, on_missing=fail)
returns 115
